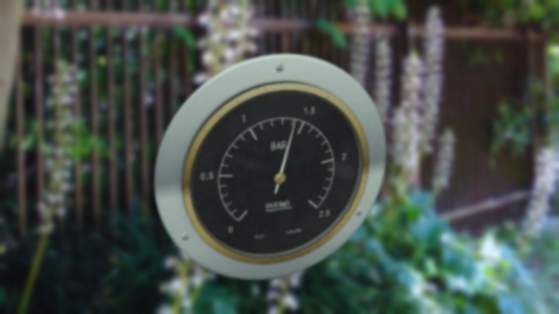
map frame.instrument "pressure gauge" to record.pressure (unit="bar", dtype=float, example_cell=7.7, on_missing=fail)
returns 1.4
